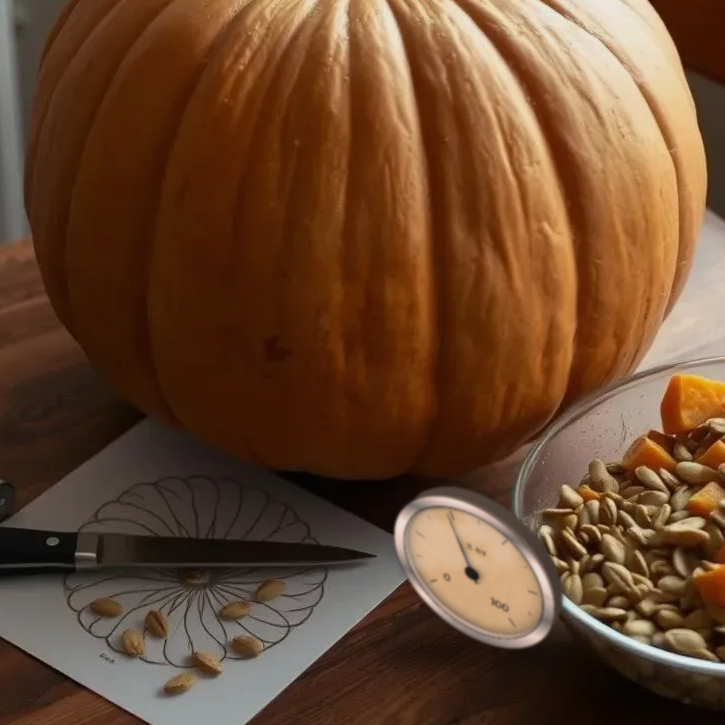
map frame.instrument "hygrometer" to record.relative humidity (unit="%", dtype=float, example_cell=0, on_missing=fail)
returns 40
